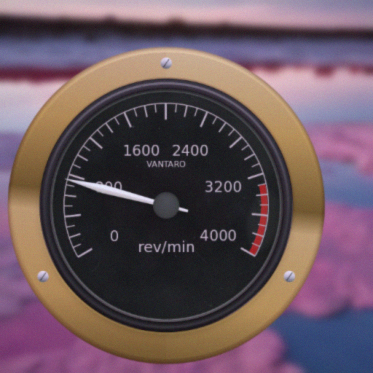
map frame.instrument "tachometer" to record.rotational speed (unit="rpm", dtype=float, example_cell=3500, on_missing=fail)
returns 750
